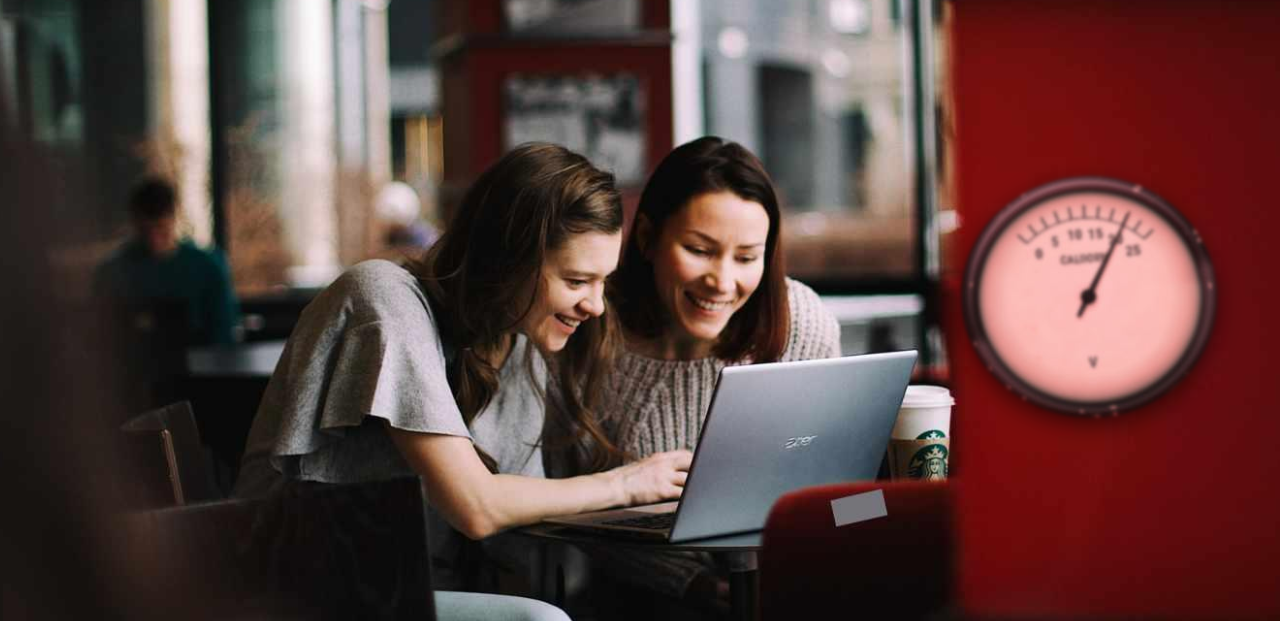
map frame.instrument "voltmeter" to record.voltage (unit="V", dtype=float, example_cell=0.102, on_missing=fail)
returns 20
